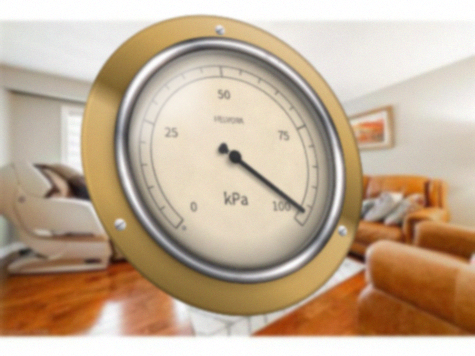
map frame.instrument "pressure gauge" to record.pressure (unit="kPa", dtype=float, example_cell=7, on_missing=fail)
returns 97.5
